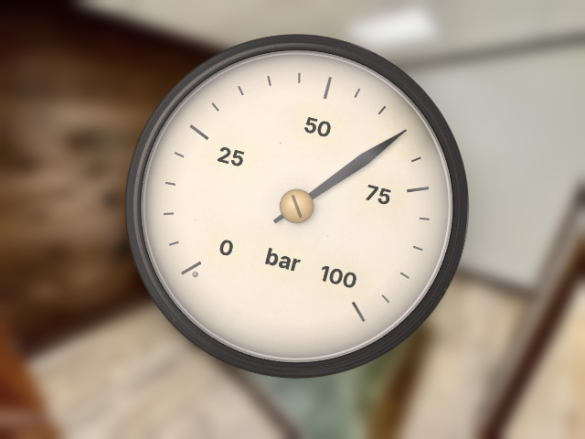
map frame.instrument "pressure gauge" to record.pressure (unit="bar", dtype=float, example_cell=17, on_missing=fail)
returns 65
